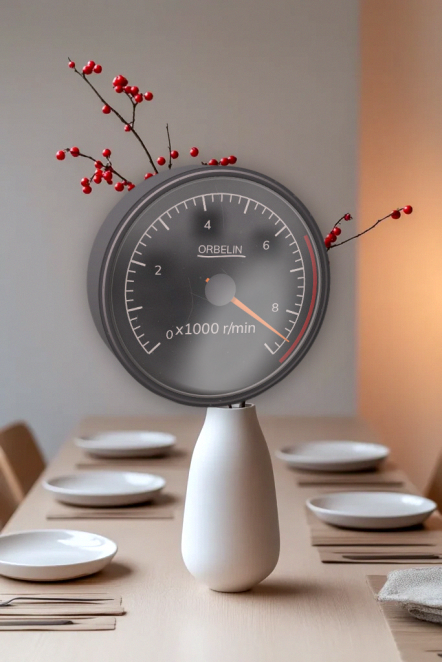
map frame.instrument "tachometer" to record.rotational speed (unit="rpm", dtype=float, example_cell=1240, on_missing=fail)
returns 8600
